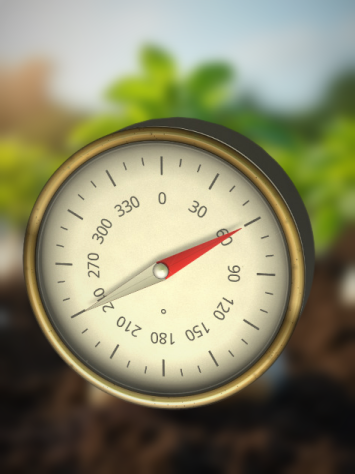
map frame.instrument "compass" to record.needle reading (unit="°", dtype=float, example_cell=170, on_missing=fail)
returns 60
